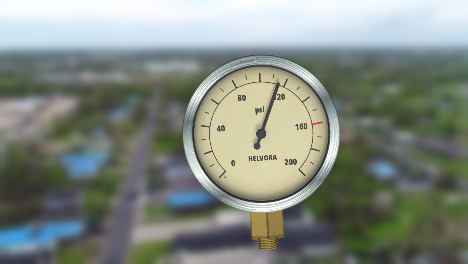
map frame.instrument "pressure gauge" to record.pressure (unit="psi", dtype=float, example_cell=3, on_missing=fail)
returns 115
